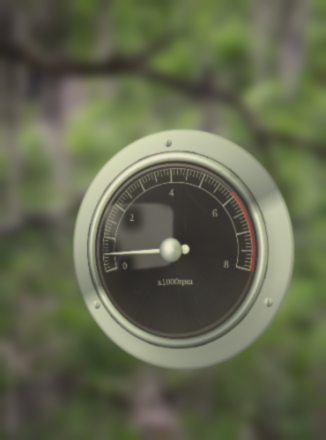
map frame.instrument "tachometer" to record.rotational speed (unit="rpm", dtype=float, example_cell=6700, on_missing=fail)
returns 500
